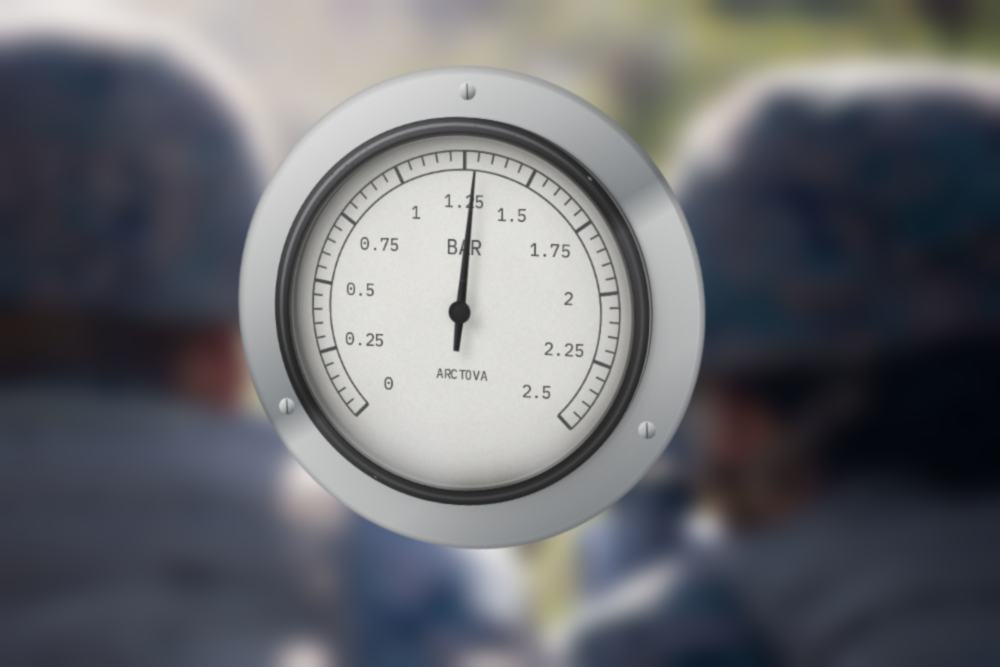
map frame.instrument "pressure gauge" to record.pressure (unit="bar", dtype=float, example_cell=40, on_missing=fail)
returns 1.3
